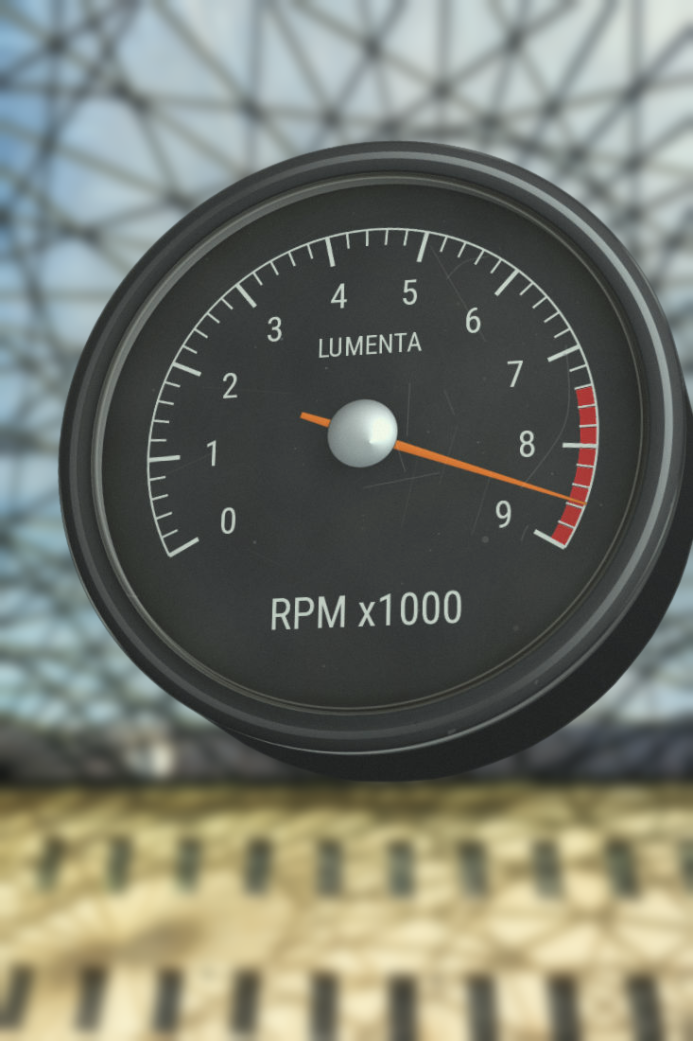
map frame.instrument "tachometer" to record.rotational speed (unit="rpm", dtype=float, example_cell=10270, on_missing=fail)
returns 8600
